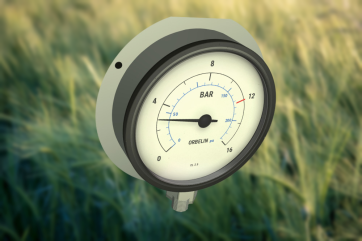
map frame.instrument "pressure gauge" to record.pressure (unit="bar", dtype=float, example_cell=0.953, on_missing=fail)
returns 3
